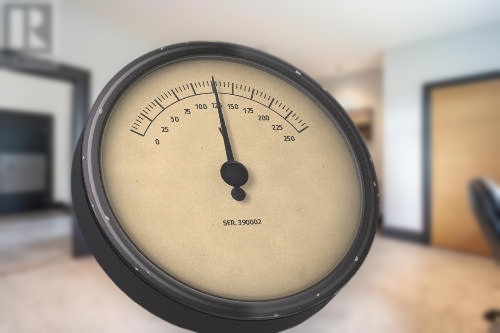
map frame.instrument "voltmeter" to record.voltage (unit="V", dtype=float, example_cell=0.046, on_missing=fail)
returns 125
